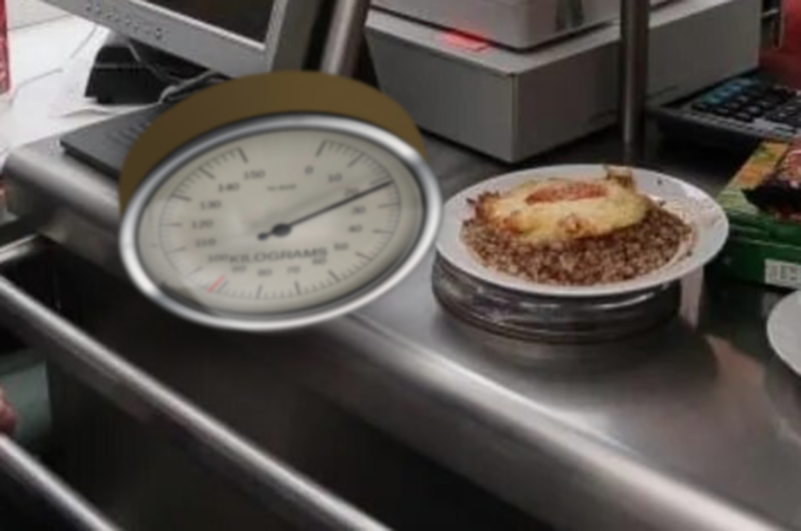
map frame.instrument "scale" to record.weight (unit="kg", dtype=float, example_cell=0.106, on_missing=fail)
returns 20
